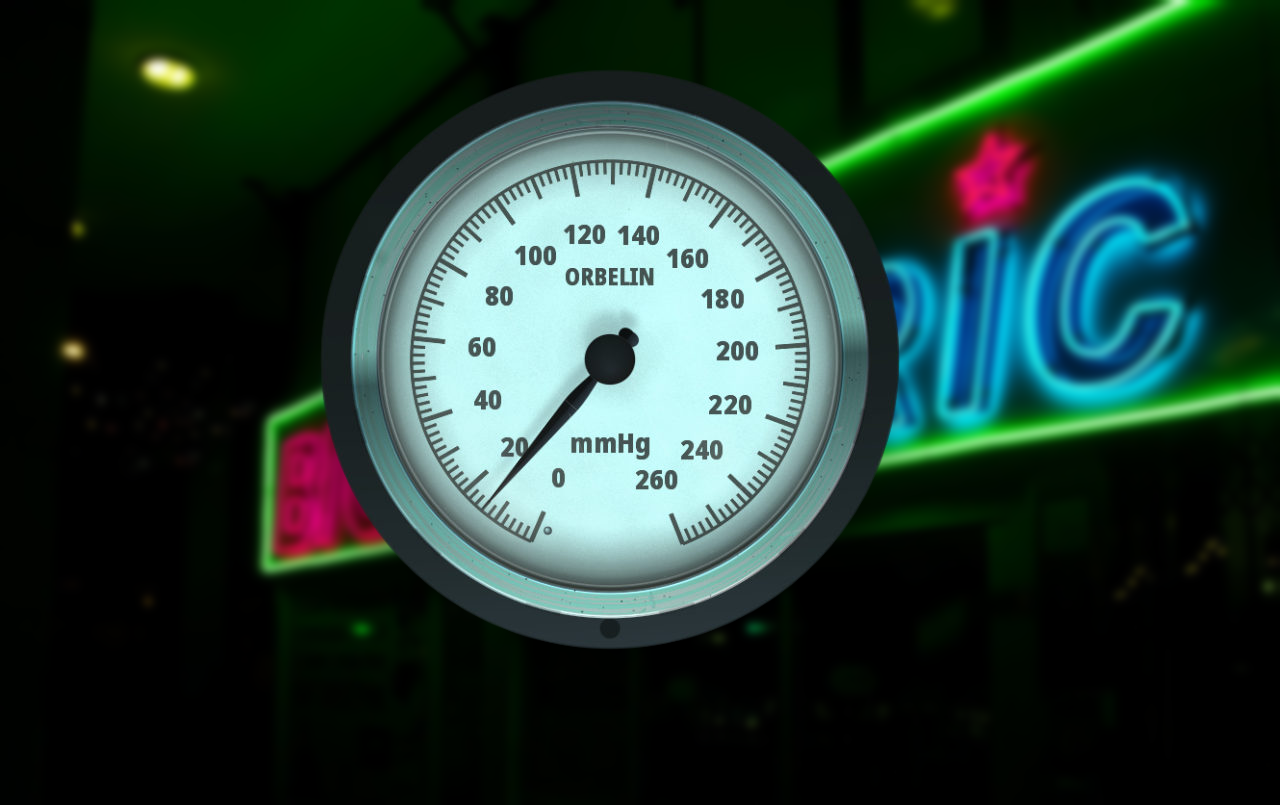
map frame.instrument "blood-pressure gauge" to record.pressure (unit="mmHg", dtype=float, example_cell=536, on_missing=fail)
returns 14
